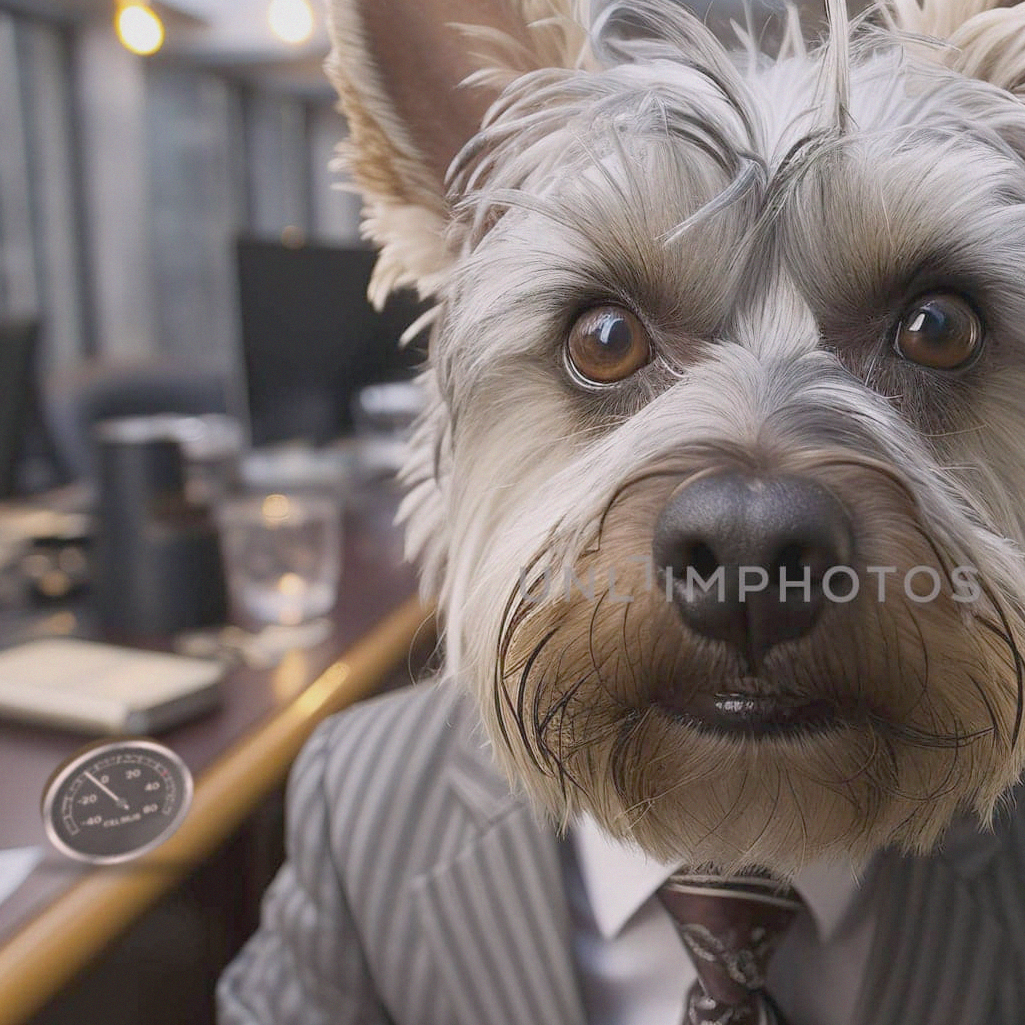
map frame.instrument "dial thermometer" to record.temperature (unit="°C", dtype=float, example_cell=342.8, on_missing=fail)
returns -5
